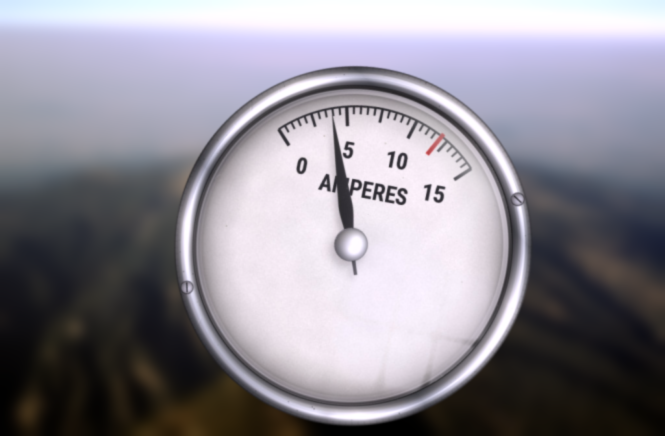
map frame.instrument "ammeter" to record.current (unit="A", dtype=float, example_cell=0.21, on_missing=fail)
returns 4
